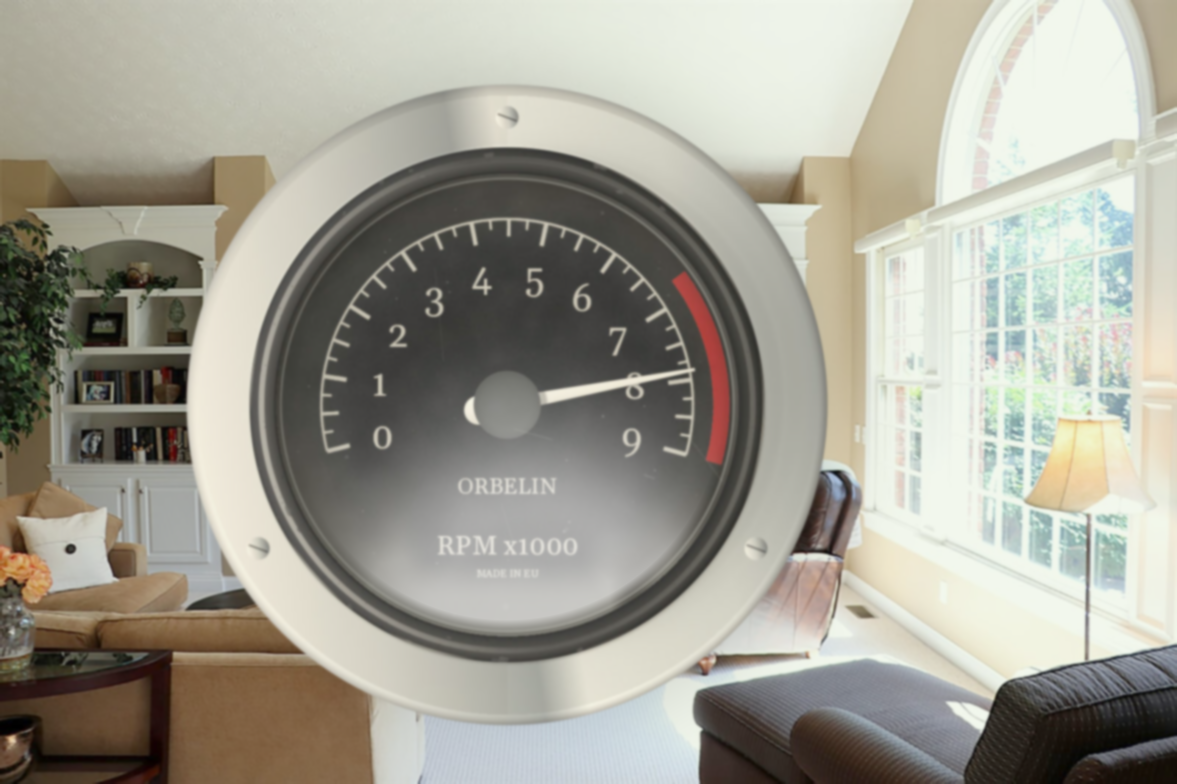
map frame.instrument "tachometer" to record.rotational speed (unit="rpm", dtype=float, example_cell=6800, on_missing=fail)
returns 7875
